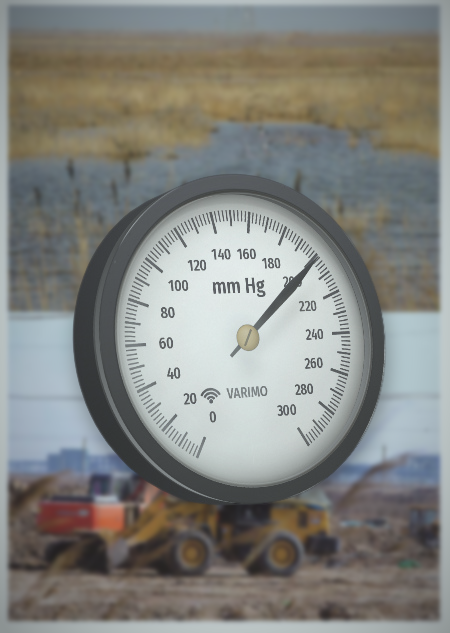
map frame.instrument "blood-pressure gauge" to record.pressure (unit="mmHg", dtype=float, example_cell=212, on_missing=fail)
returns 200
